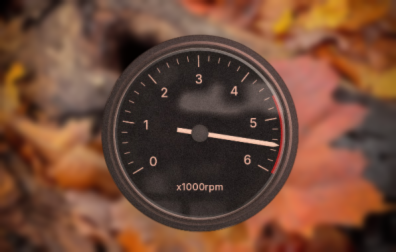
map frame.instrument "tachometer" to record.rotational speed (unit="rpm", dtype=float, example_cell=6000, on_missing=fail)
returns 5500
